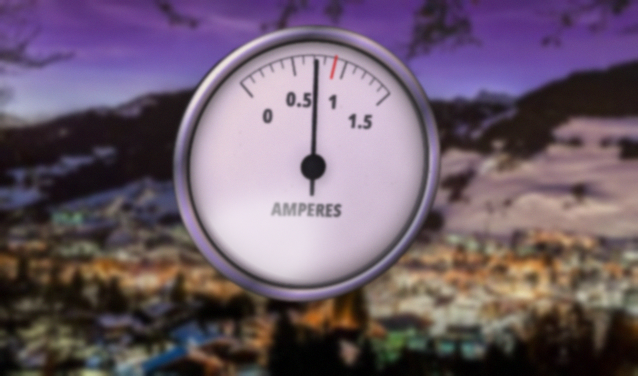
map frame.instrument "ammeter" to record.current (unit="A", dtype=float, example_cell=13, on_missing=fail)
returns 0.7
